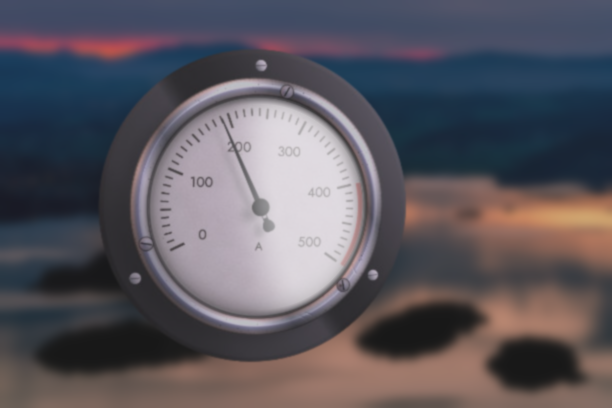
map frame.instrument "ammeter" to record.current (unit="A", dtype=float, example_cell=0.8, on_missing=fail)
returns 190
